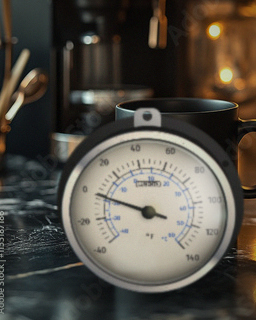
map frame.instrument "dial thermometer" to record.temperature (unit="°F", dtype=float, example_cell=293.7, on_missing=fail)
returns 0
